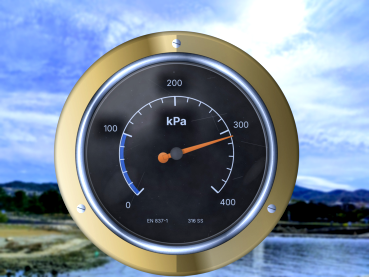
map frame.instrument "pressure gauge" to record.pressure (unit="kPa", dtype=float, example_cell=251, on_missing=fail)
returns 310
